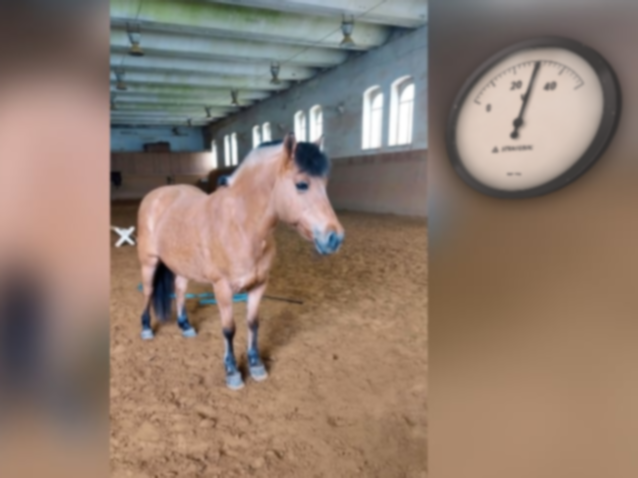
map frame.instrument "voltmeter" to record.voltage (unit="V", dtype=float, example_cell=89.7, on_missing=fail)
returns 30
